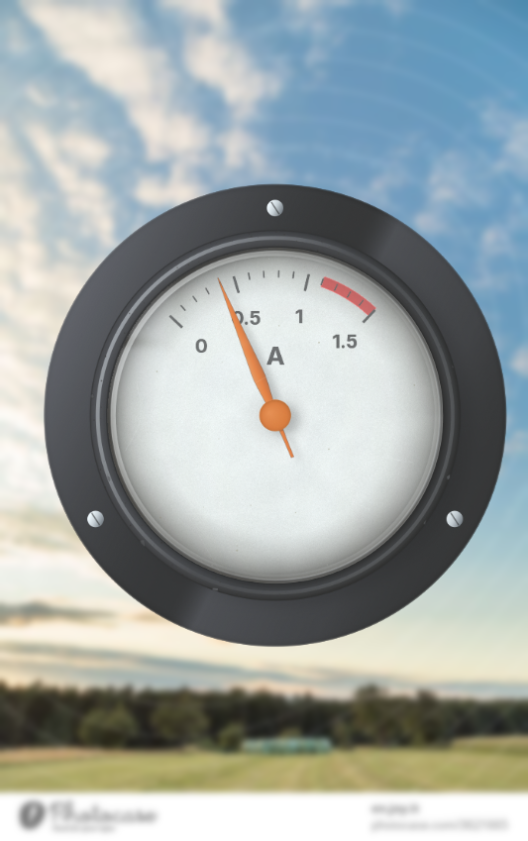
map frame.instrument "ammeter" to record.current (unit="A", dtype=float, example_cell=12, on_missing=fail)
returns 0.4
